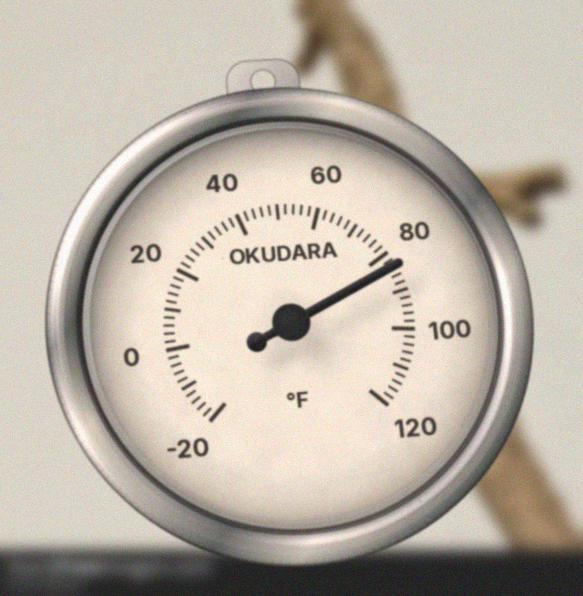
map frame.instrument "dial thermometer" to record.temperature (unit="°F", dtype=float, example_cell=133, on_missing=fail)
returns 84
